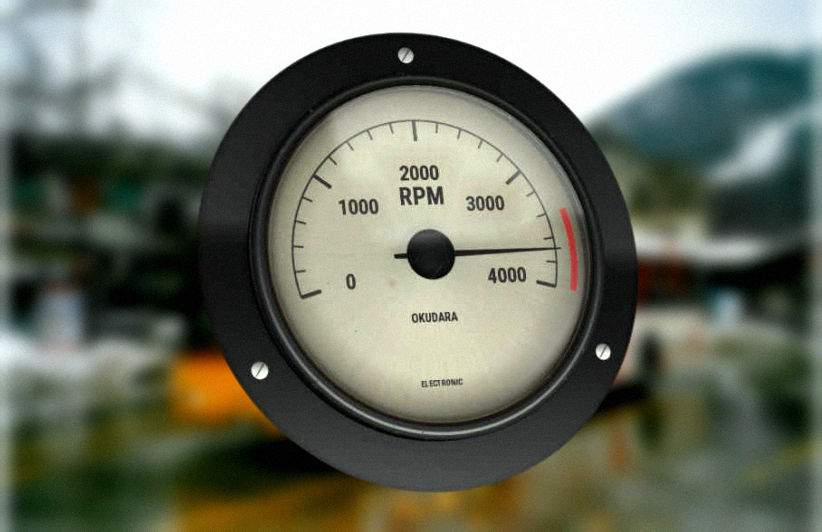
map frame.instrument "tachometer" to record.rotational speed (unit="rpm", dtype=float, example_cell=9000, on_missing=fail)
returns 3700
